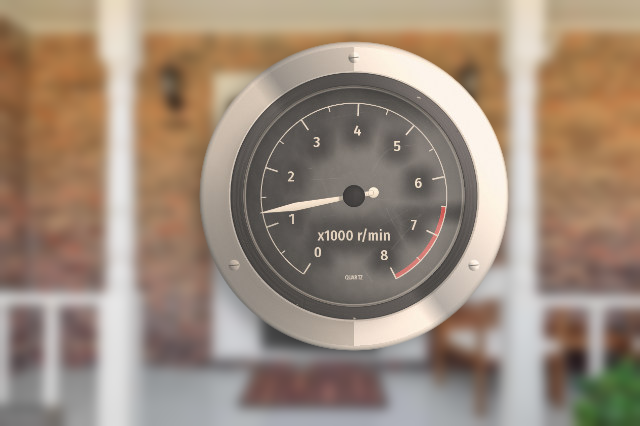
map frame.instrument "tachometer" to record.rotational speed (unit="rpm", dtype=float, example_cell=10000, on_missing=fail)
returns 1250
